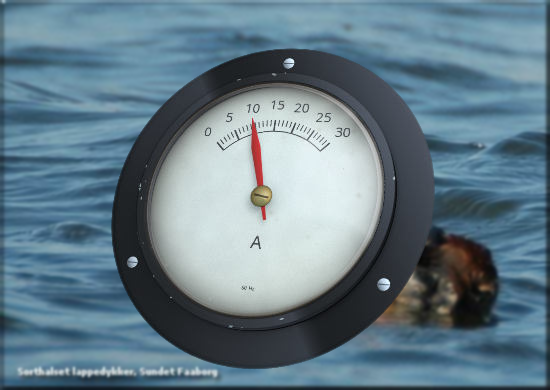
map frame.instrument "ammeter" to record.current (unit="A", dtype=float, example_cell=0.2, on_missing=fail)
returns 10
